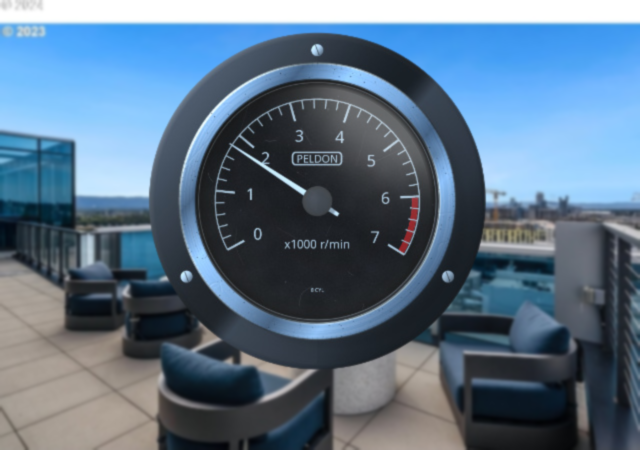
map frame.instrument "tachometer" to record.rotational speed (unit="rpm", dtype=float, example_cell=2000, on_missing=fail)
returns 1800
